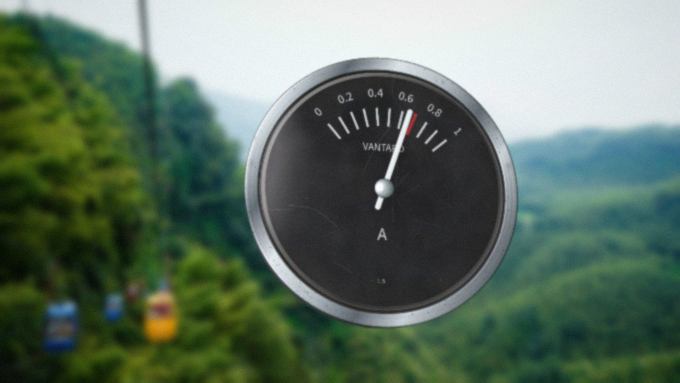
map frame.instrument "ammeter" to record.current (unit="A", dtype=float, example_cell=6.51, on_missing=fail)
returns 0.65
